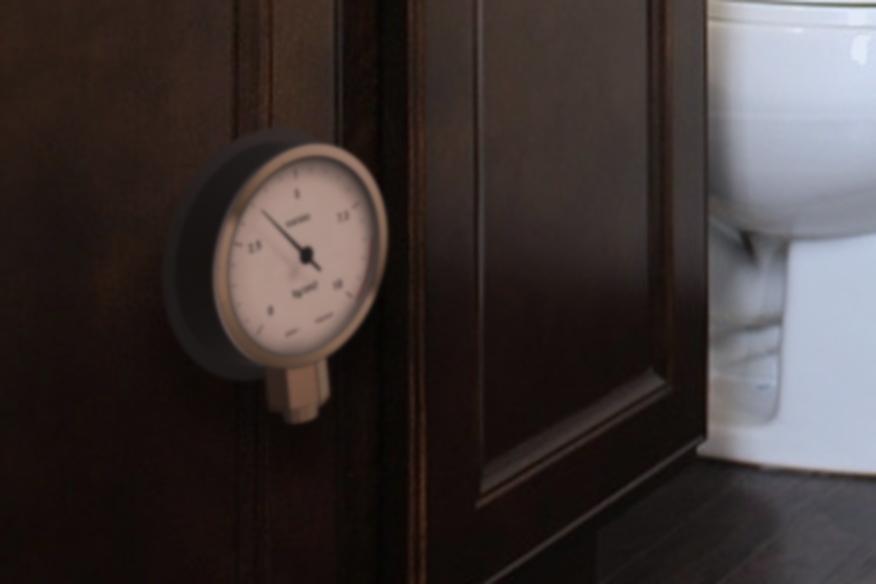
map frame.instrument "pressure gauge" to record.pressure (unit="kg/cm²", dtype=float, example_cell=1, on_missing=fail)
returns 3.5
